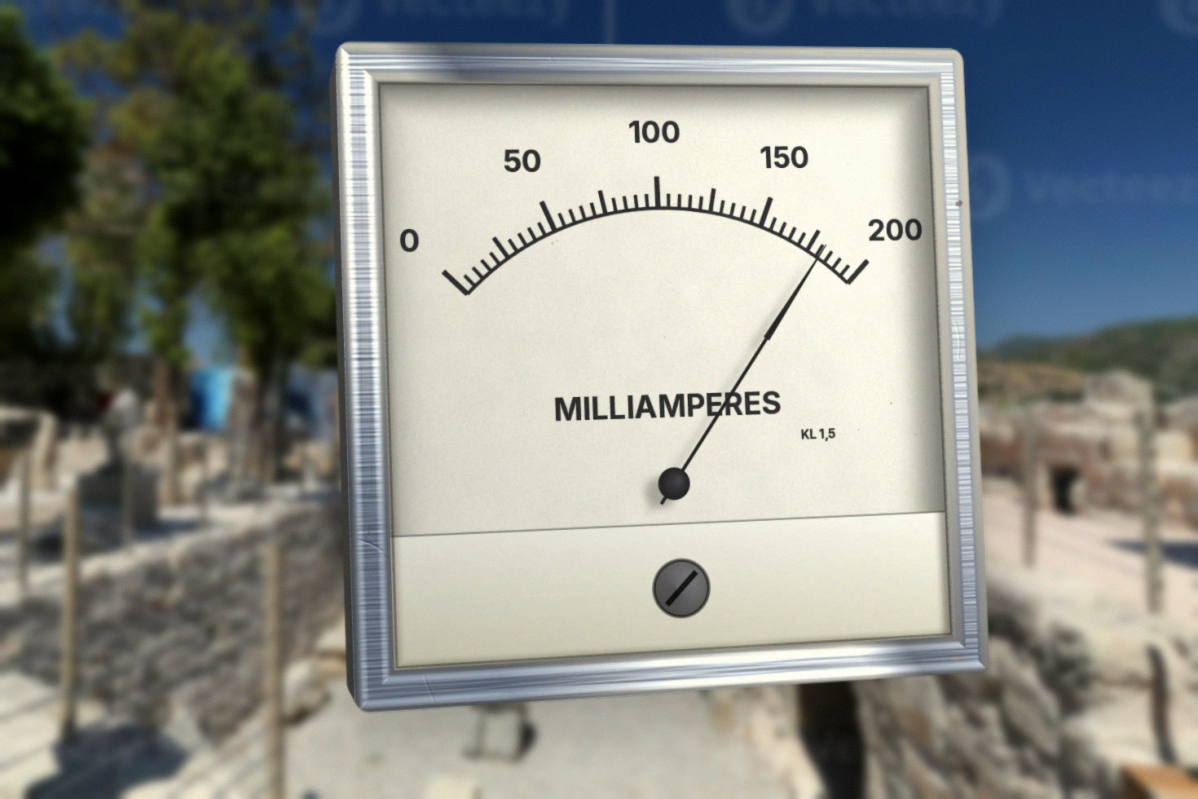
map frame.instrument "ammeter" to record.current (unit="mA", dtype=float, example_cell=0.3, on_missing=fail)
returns 180
